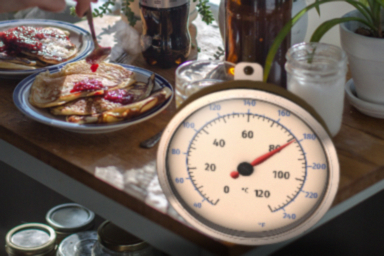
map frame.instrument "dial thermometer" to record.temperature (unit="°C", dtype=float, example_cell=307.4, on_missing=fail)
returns 80
